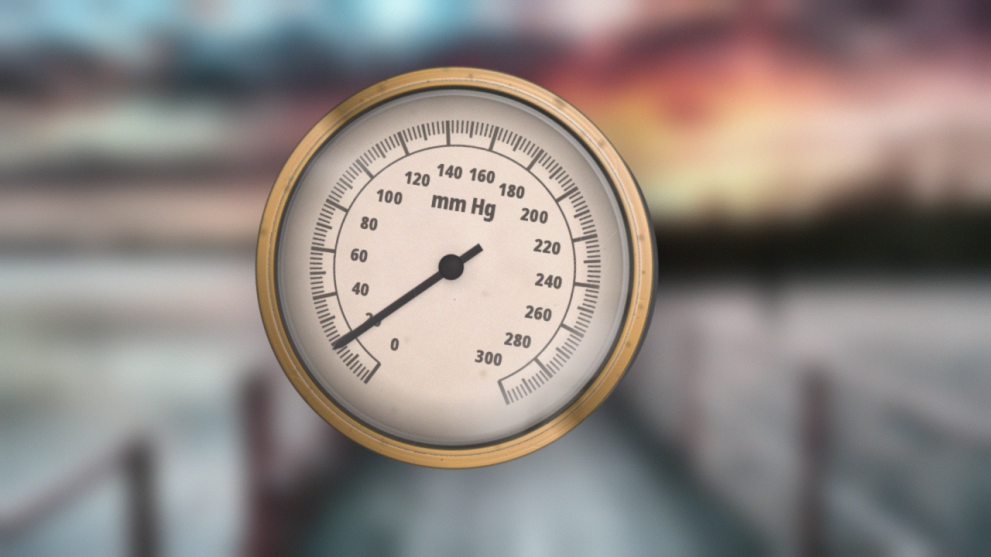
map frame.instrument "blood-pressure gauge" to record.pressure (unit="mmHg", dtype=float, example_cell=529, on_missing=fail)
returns 18
